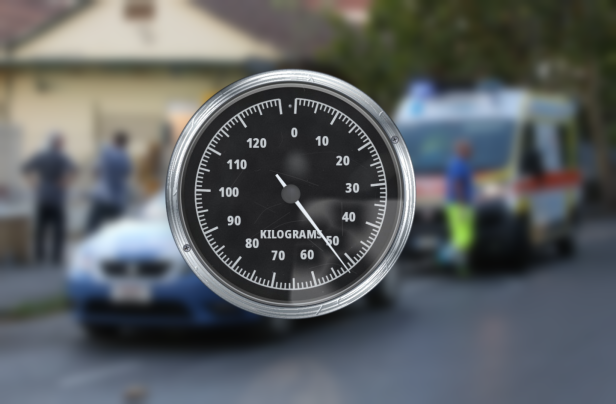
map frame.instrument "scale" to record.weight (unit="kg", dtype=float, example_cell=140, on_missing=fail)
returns 52
